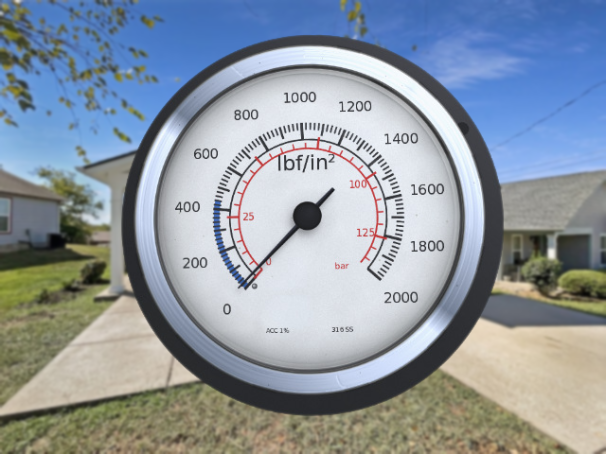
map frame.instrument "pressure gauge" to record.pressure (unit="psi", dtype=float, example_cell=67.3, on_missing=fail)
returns 20
